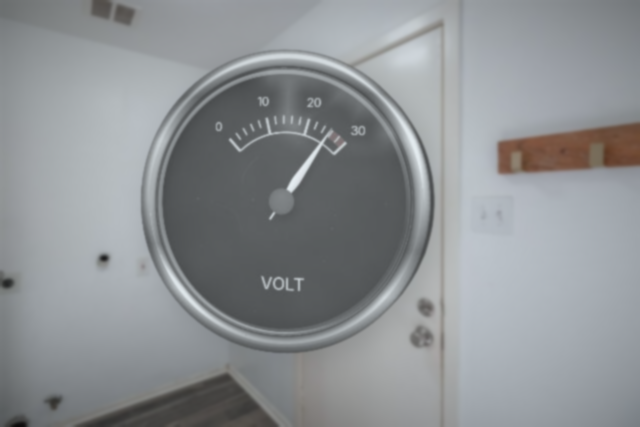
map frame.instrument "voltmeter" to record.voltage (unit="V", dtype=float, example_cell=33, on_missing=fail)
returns 26
